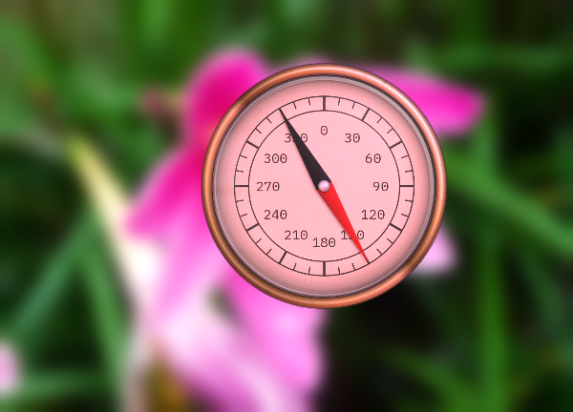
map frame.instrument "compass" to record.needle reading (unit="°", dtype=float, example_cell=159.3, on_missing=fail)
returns 150
